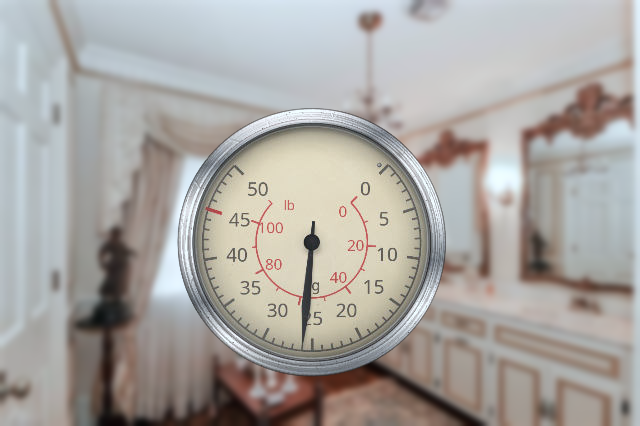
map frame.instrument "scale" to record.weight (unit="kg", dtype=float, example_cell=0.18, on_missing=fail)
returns 26
